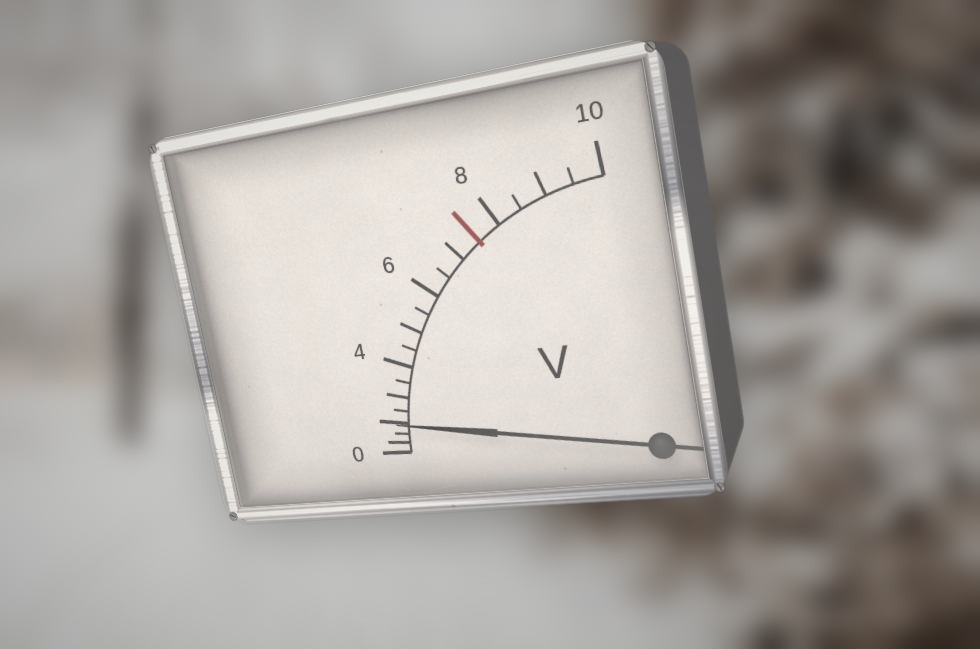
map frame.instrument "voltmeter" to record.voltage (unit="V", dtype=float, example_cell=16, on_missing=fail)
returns 2
